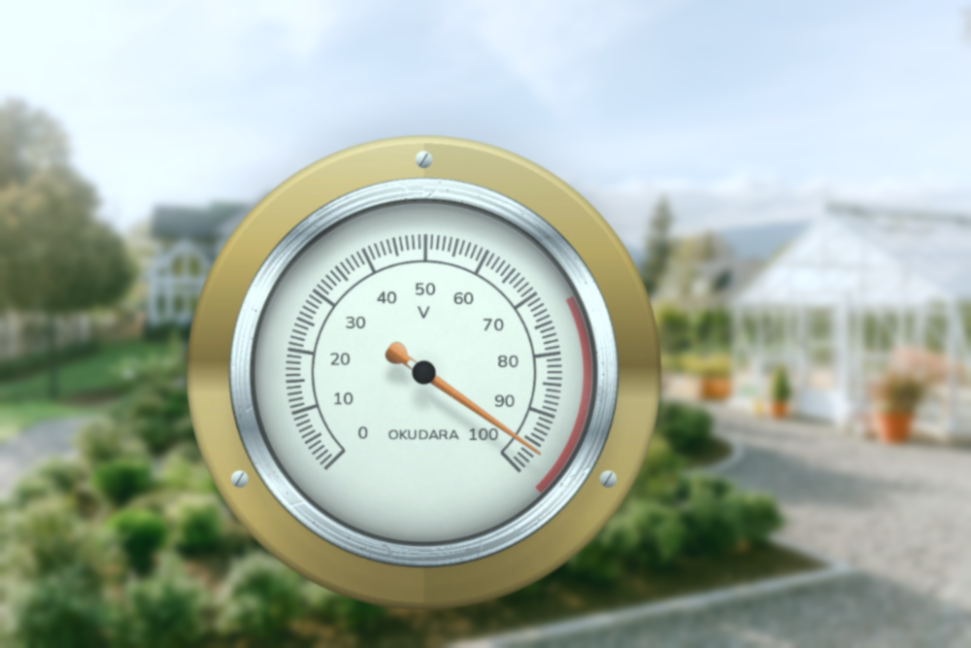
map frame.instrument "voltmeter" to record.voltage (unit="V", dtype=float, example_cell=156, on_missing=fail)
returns 96
